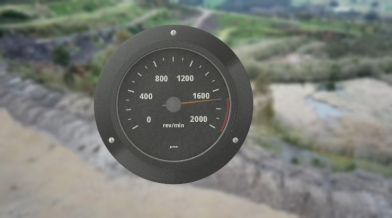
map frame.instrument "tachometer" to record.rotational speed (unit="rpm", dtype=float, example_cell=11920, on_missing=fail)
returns 1700
